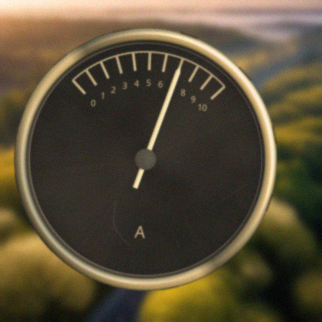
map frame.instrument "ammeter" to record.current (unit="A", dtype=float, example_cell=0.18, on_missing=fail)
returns 7
